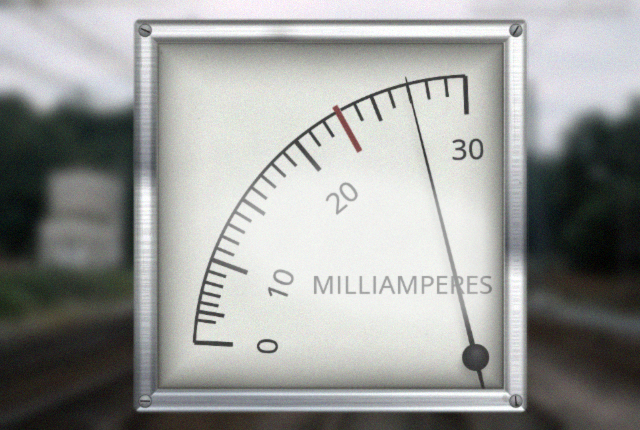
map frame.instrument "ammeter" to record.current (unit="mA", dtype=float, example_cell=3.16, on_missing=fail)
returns 27
